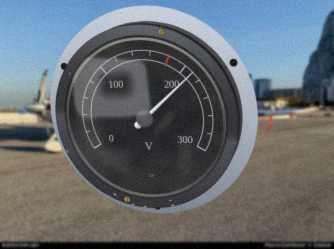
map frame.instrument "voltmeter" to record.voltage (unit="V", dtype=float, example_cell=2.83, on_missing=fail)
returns 210
